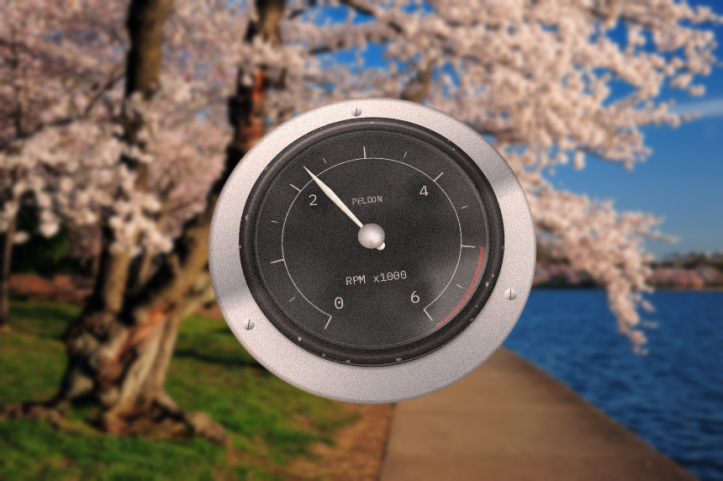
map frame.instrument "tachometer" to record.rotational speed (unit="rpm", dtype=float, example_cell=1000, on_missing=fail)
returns 2250
